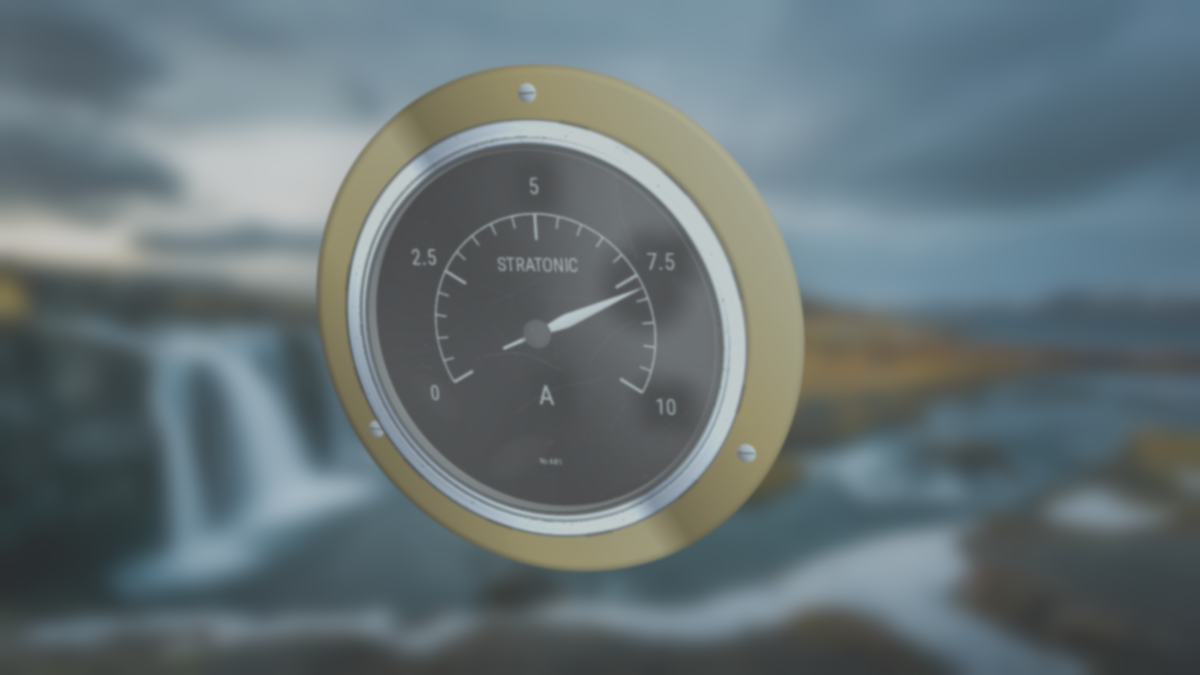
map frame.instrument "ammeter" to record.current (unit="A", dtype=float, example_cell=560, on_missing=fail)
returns 7.75
